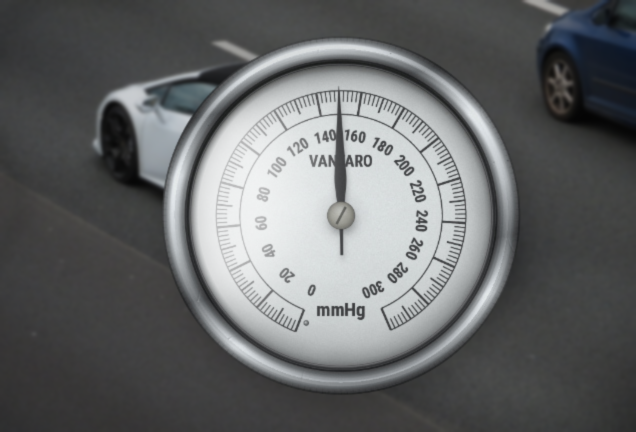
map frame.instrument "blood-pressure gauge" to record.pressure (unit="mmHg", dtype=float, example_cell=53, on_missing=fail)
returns 150
